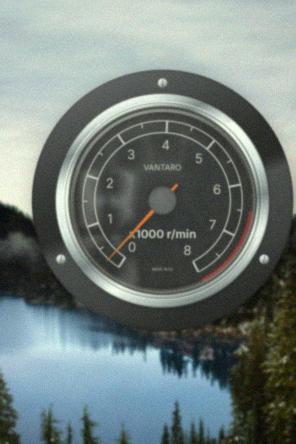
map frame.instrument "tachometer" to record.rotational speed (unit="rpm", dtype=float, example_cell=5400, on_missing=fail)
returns 250
